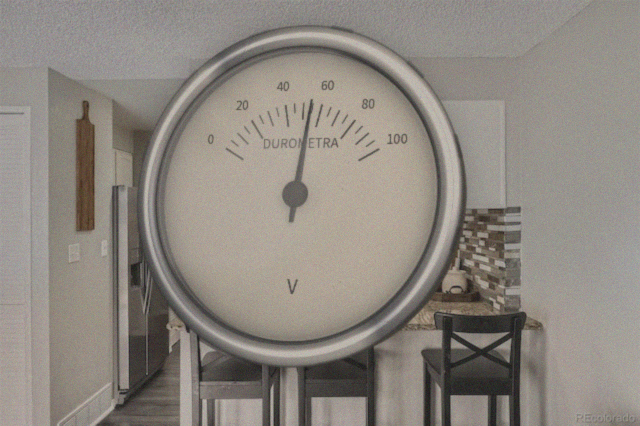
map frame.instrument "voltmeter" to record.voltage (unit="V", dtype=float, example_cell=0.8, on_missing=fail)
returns 55
